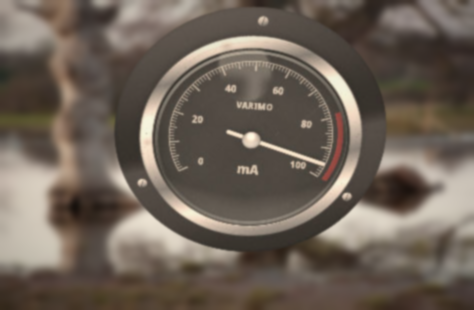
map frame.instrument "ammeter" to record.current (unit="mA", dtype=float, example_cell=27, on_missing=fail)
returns 95
